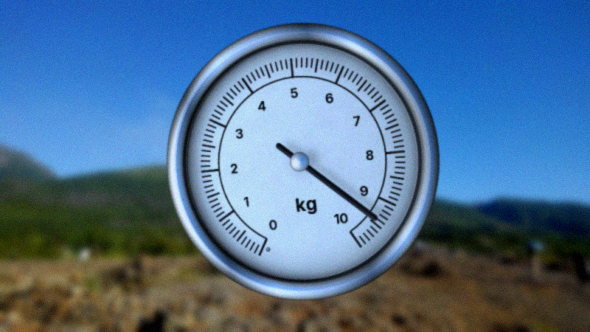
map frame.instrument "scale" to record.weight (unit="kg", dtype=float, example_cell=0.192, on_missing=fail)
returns 9.4
